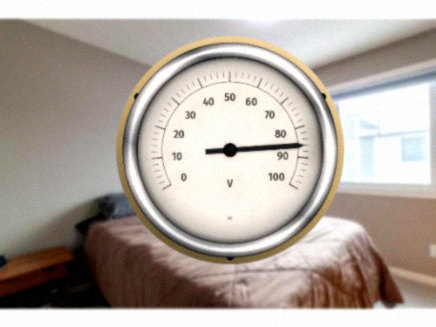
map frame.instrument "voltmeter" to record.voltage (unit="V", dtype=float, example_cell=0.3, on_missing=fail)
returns 86
